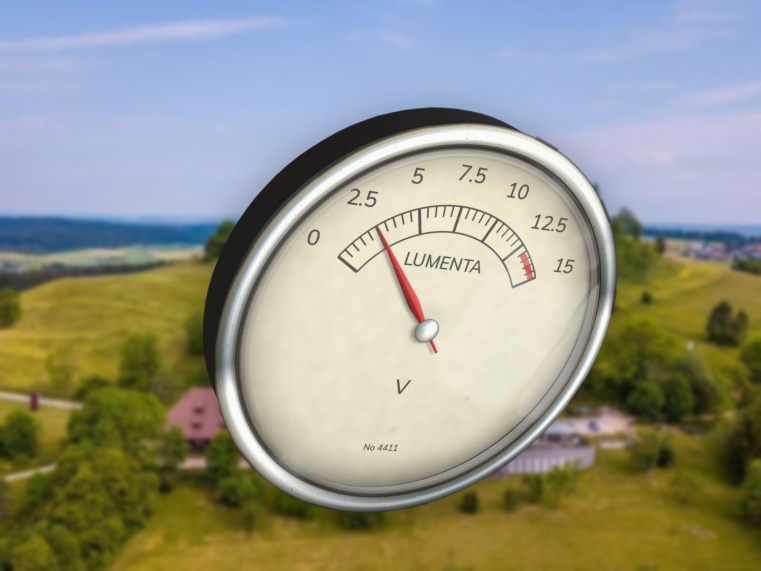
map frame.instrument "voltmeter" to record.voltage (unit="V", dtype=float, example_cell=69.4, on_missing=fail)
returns 2.5
